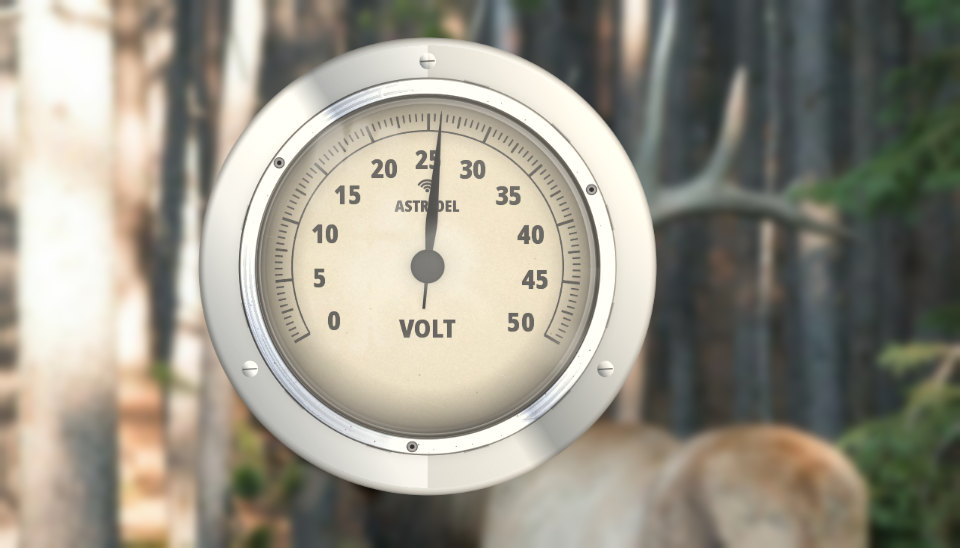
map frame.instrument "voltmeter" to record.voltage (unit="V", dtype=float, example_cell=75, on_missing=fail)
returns 26
